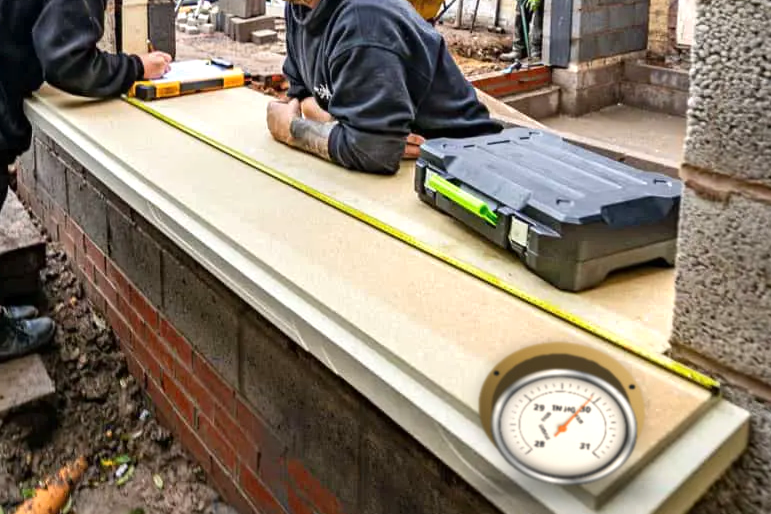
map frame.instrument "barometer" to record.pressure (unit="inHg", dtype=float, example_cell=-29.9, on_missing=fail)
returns 29.9
